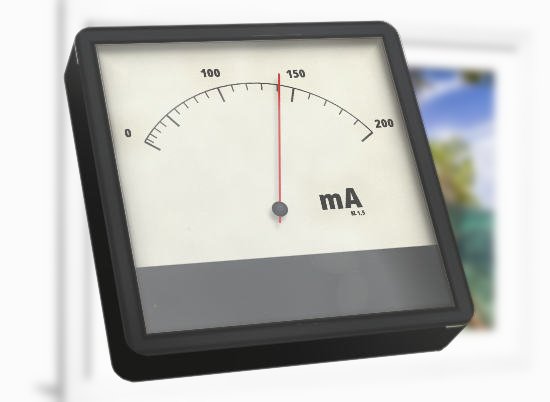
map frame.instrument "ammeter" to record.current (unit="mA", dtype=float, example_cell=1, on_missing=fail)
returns 140
